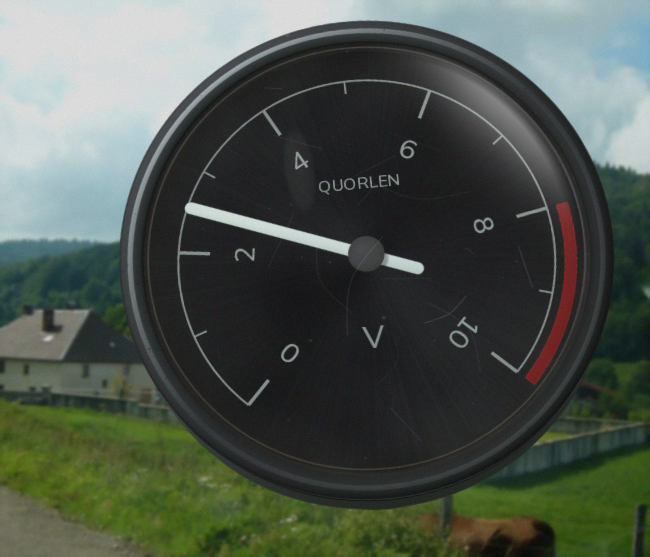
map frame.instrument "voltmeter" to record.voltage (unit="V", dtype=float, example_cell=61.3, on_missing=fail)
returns 2.5
